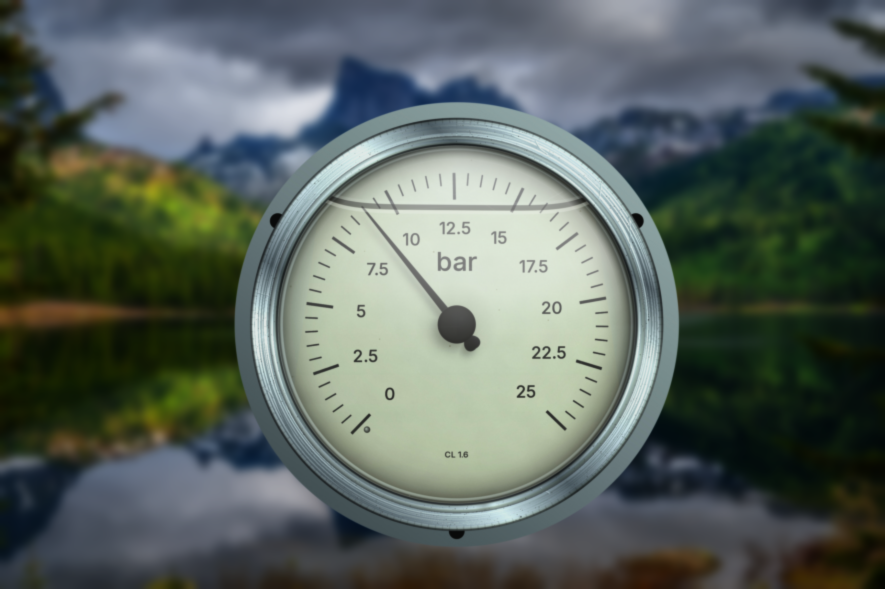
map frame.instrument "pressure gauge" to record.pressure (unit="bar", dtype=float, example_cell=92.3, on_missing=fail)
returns 9
